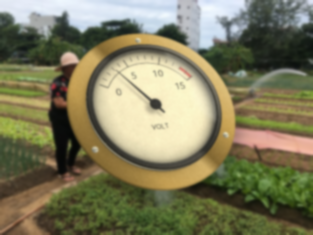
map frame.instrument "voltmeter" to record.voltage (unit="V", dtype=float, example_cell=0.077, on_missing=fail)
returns 3
